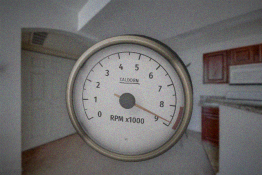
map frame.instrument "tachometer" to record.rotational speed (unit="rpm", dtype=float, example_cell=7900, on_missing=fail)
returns 8750
